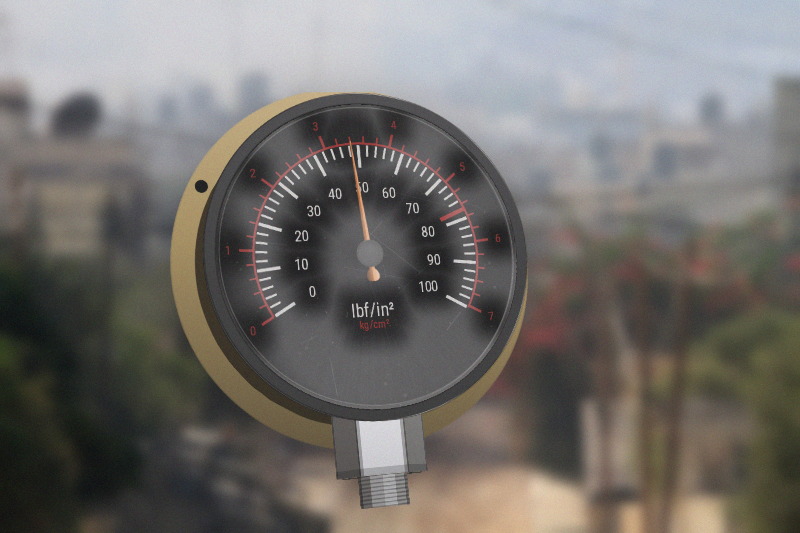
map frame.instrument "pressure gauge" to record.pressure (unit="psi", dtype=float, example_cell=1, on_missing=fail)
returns 48
